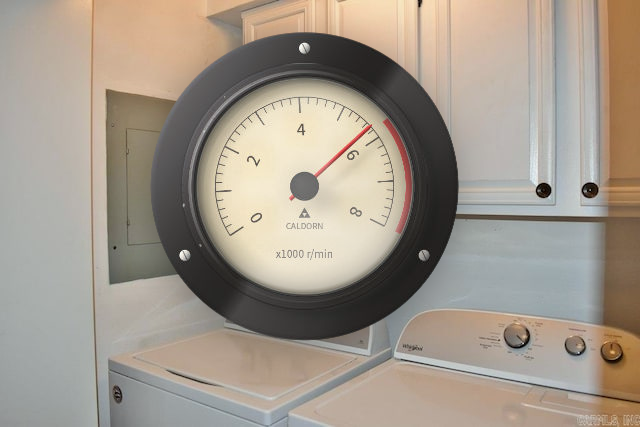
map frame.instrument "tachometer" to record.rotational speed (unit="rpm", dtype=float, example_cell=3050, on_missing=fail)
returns 5700
